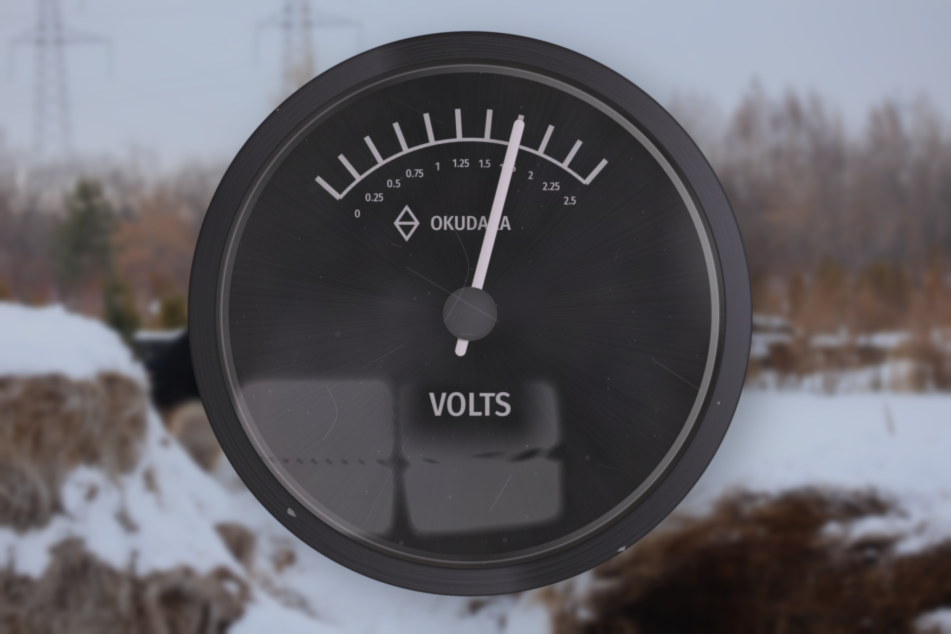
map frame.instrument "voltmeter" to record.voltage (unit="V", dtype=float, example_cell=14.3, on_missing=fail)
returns 1.75
